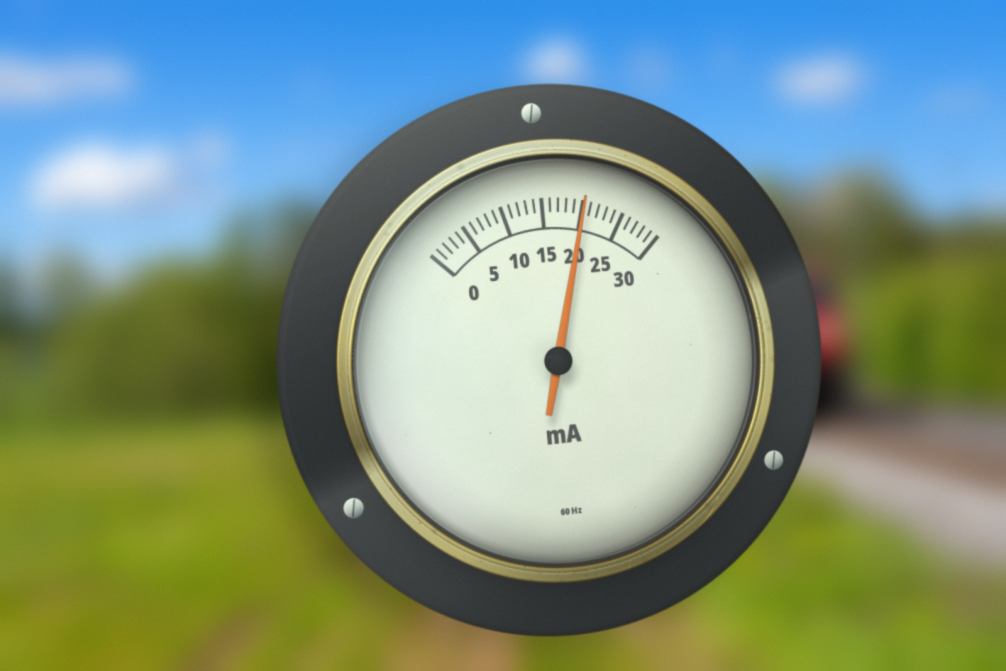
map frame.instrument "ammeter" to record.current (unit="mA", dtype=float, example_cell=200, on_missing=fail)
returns 20
